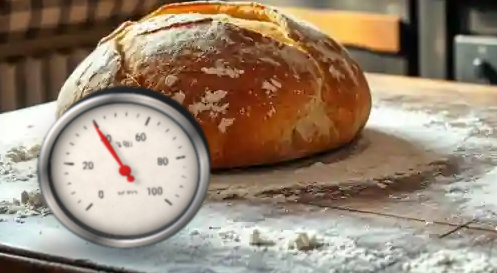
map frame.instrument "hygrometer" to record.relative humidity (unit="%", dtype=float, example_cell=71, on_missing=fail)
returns 40
